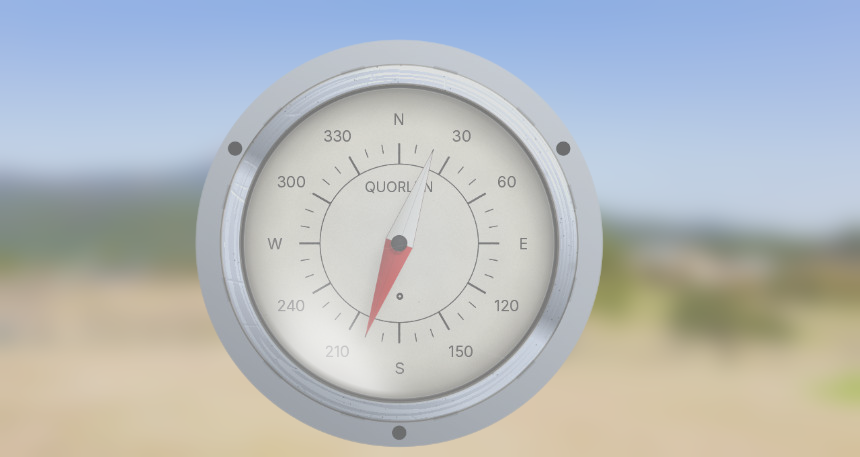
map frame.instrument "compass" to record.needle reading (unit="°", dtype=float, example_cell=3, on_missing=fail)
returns 200
